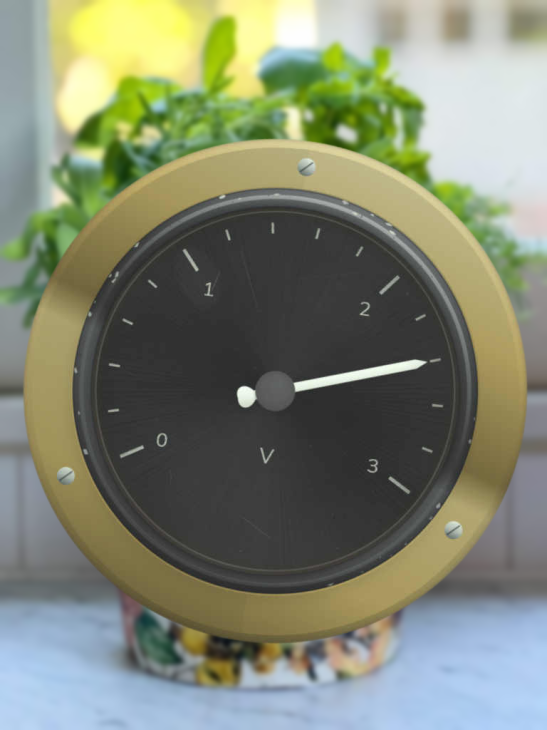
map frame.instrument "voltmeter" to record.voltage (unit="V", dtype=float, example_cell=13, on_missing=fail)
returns 2.4
